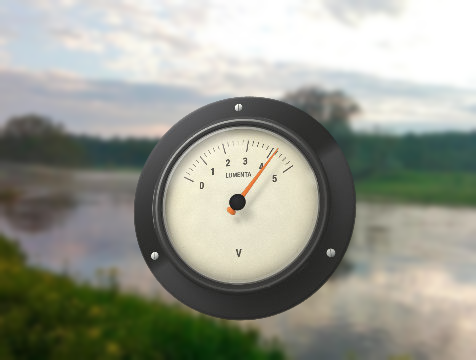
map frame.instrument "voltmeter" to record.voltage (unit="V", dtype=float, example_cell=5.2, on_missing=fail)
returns 4.2
